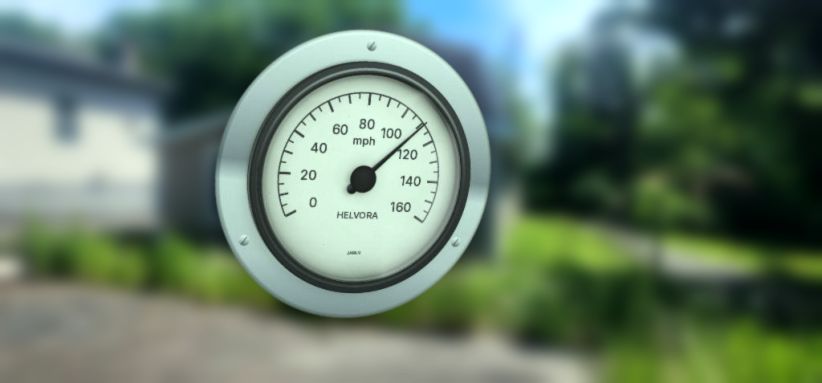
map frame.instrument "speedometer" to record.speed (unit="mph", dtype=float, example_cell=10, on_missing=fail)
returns 110
